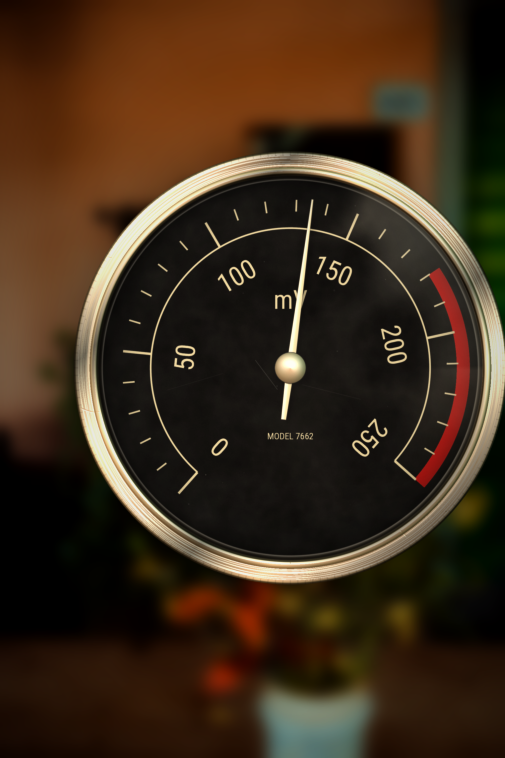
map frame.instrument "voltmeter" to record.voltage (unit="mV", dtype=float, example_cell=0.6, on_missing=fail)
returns 135
